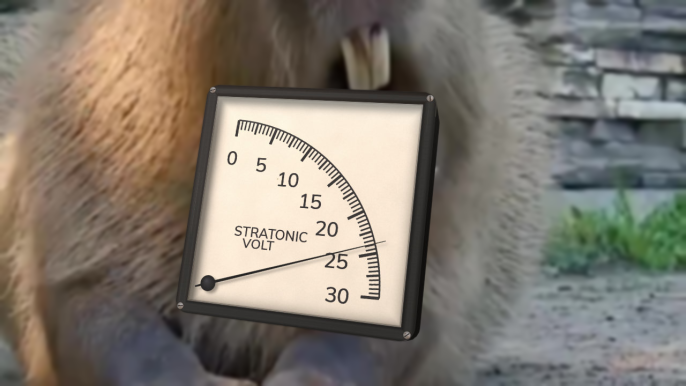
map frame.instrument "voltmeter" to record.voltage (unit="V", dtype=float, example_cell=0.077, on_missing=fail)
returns 24
